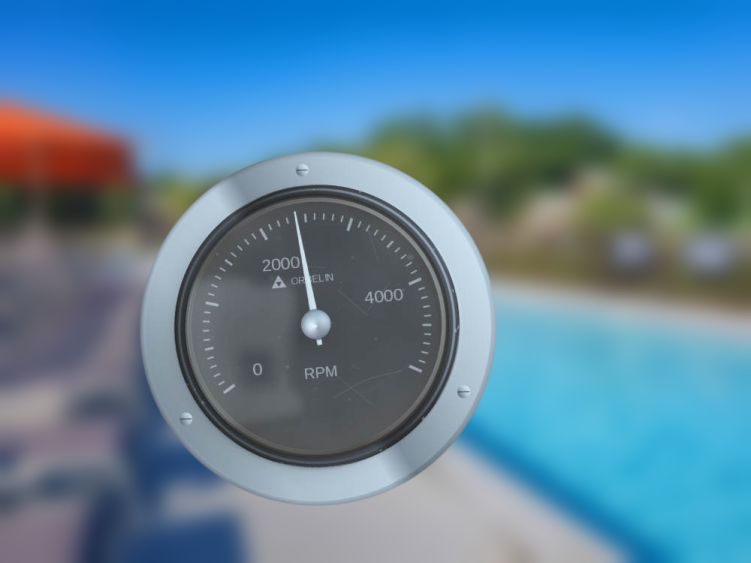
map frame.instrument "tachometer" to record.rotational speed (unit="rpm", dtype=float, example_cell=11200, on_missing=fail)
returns 2400
